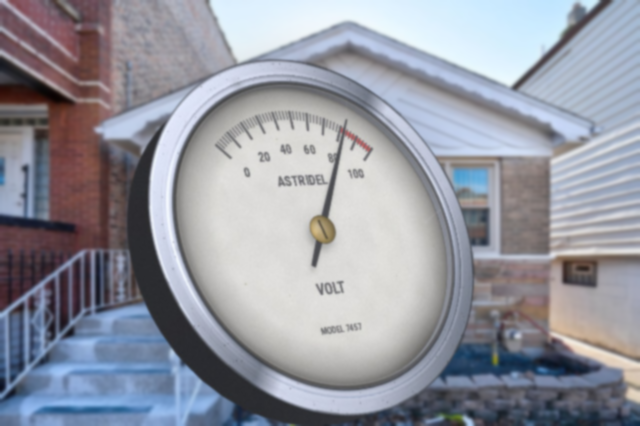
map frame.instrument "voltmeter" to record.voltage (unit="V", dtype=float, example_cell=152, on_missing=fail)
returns 80
